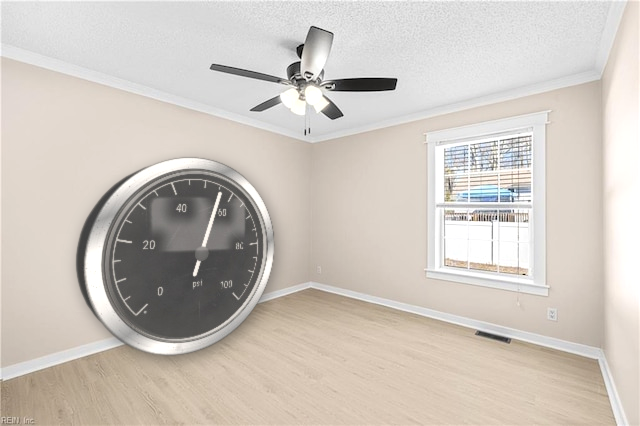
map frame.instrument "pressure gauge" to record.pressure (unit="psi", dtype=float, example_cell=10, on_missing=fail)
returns 55
